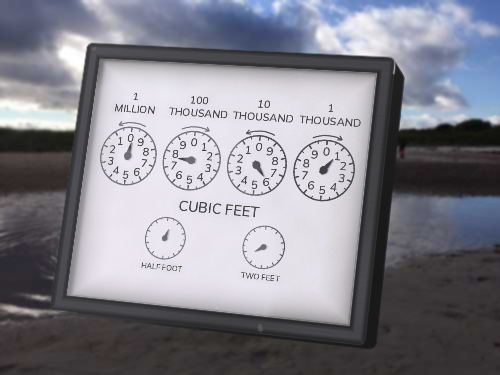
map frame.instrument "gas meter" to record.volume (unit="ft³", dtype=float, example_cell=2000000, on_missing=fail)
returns 976100
